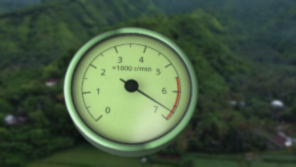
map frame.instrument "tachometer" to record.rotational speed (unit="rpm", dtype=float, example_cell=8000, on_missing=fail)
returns 6750
